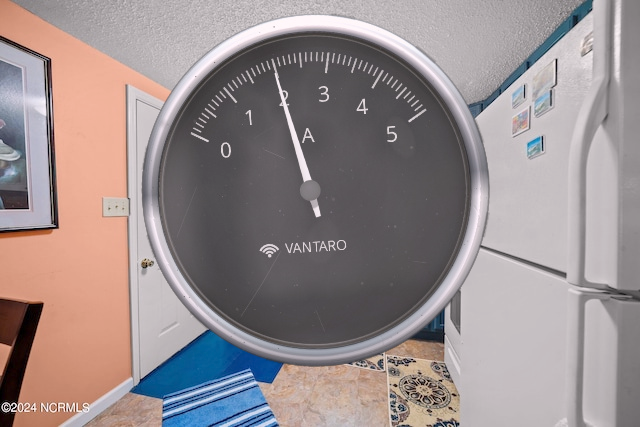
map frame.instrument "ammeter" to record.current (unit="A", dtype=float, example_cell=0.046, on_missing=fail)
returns 2
